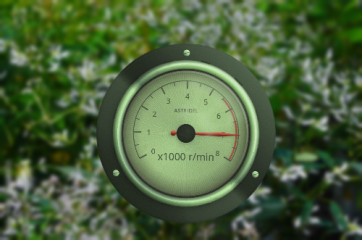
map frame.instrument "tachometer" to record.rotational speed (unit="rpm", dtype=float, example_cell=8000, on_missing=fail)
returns 7000
